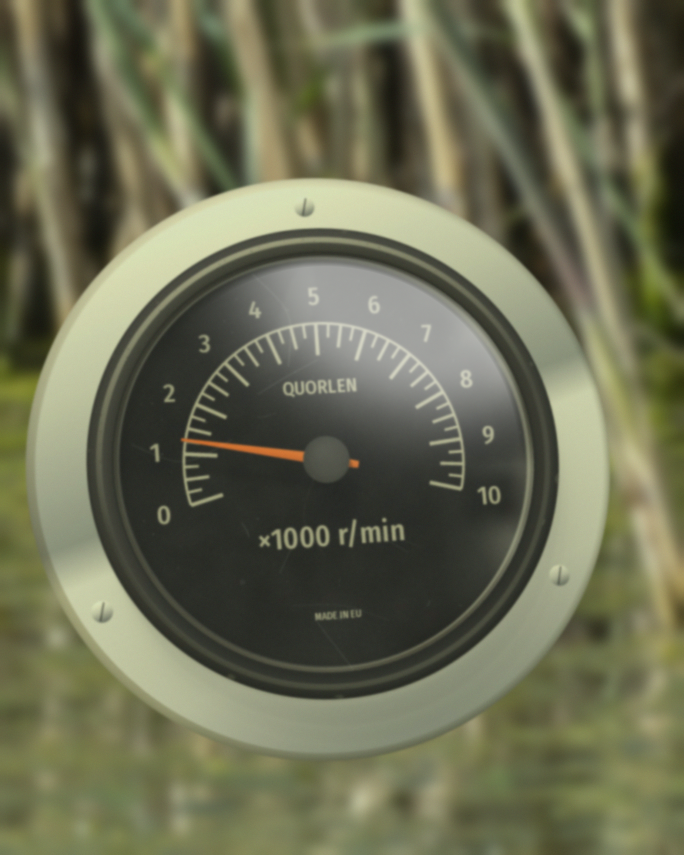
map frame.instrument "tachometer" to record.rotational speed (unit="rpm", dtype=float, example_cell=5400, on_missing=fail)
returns 1250
